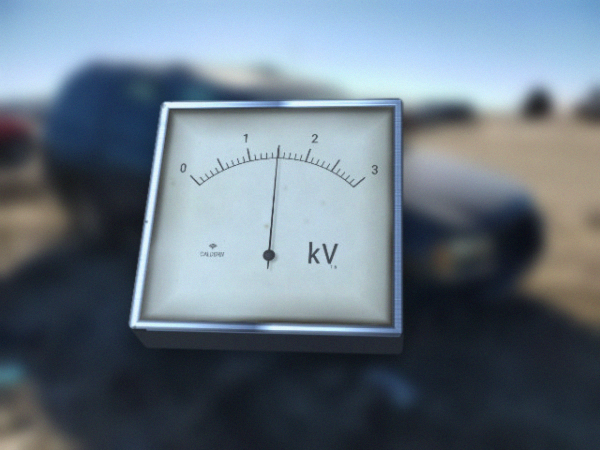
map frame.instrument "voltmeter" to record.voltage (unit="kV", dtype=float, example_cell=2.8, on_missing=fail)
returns 1.5
